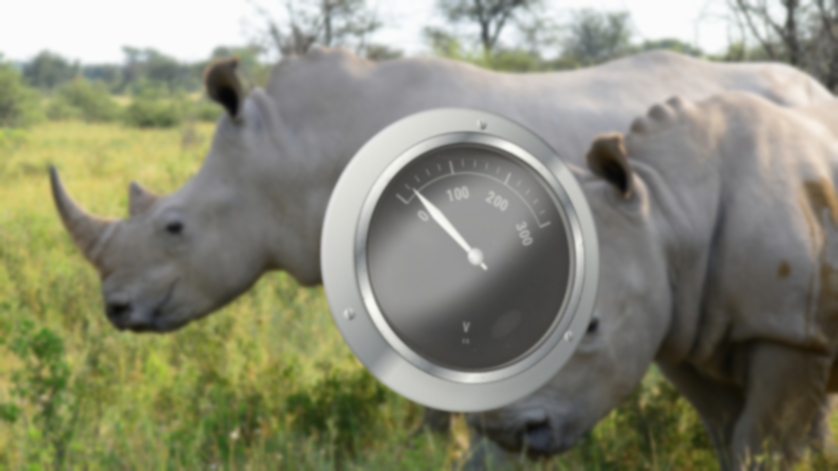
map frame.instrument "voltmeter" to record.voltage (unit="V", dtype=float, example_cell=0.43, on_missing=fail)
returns 20
